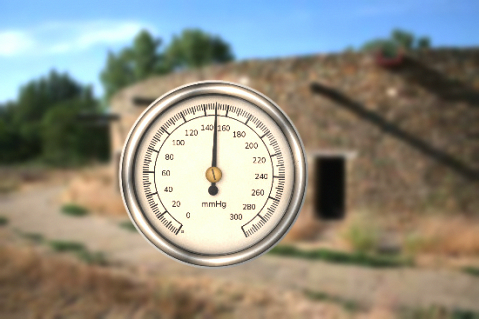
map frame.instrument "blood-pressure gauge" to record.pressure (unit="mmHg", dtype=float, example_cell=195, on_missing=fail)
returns 150
